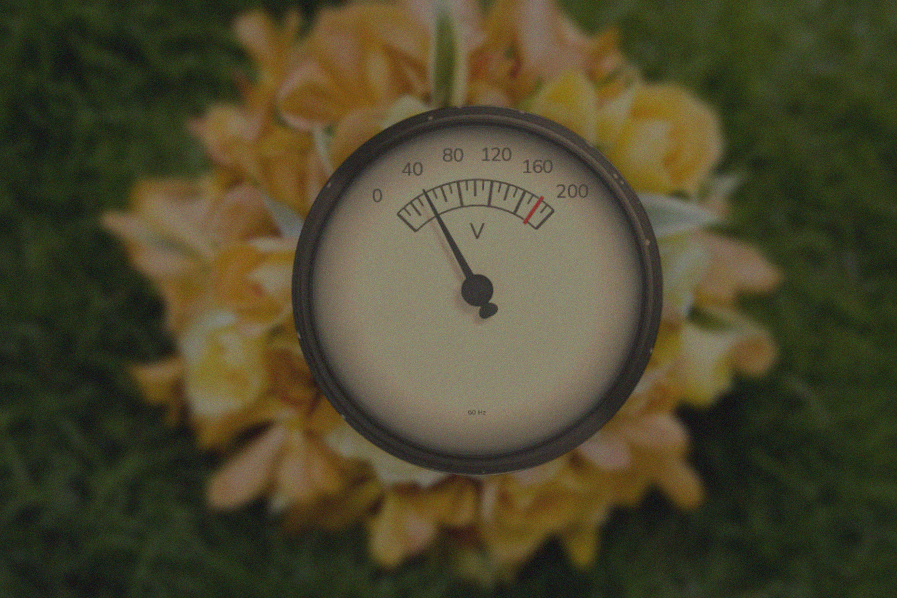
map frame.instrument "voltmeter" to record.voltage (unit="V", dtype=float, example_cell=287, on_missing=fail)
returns 40
